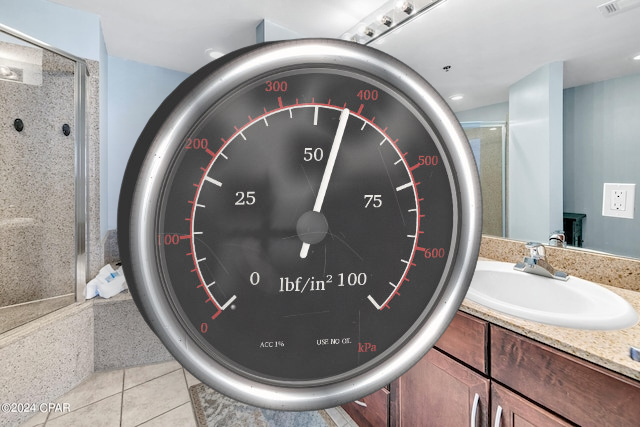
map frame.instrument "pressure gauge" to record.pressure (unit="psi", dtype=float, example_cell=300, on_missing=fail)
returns 55
